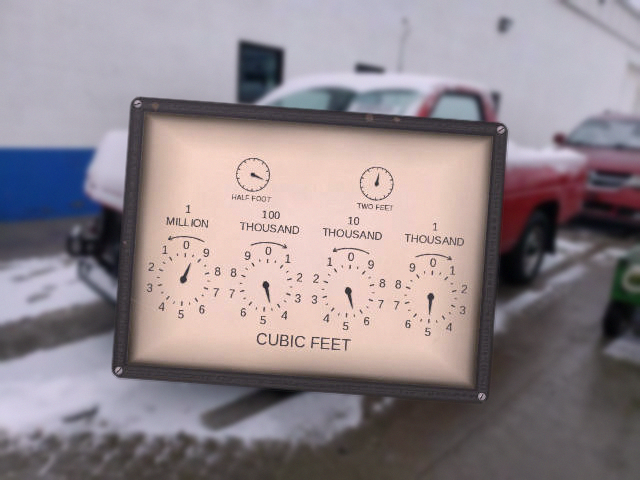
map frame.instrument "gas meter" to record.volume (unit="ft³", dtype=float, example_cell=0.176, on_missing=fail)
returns 945500
